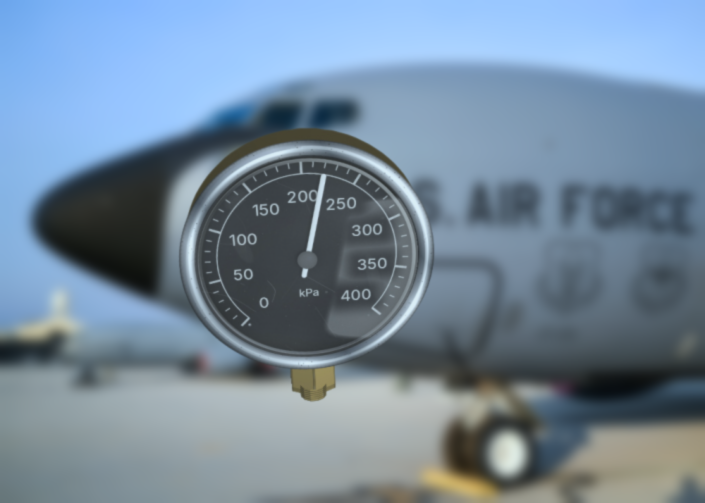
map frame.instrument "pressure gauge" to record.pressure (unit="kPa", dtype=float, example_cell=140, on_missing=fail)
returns 220
